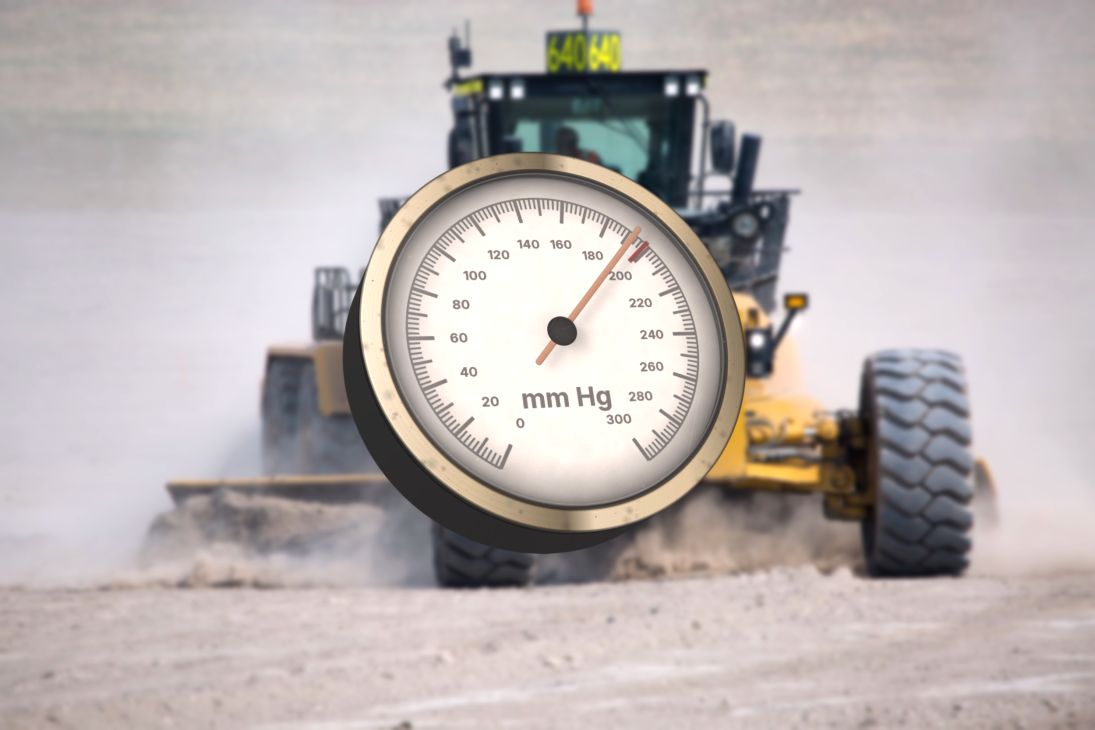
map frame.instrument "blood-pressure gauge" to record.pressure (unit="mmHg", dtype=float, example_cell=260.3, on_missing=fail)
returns 192
